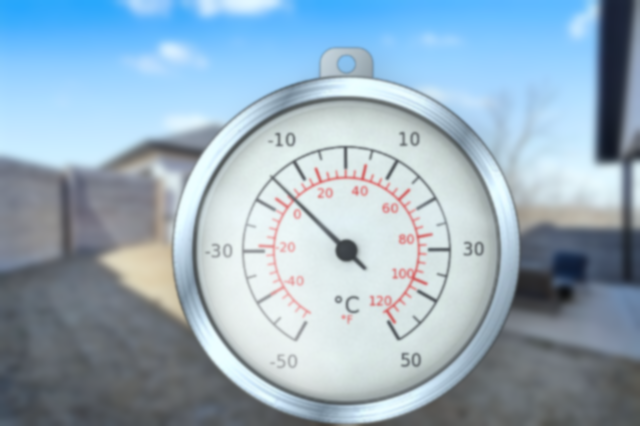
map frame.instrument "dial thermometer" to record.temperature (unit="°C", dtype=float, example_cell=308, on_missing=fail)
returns -15
